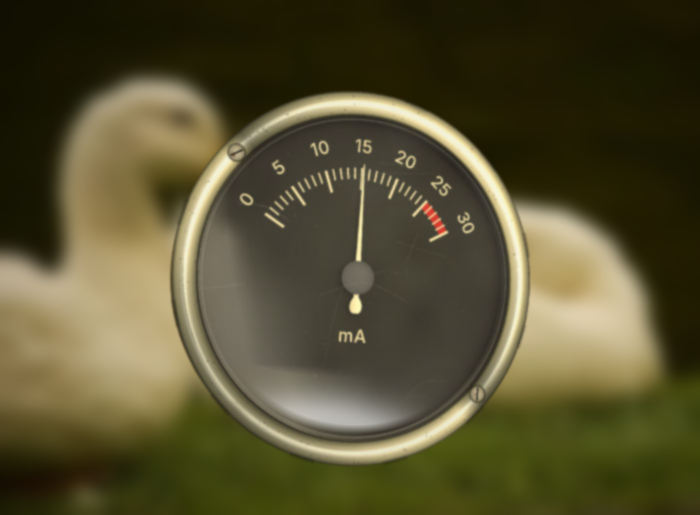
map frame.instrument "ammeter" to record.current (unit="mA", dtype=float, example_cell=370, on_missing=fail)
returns 15
